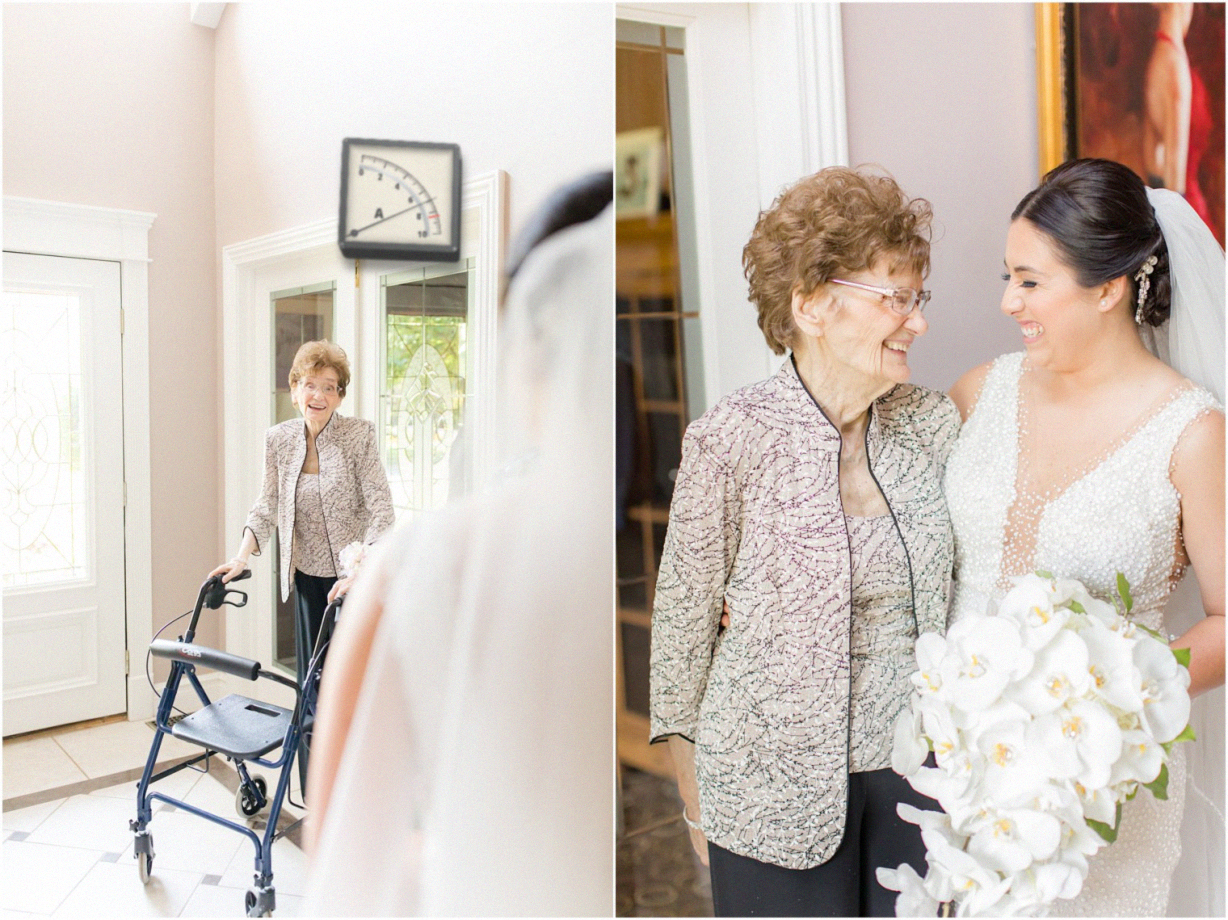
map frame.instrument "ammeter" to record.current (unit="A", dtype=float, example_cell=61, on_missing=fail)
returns 7
